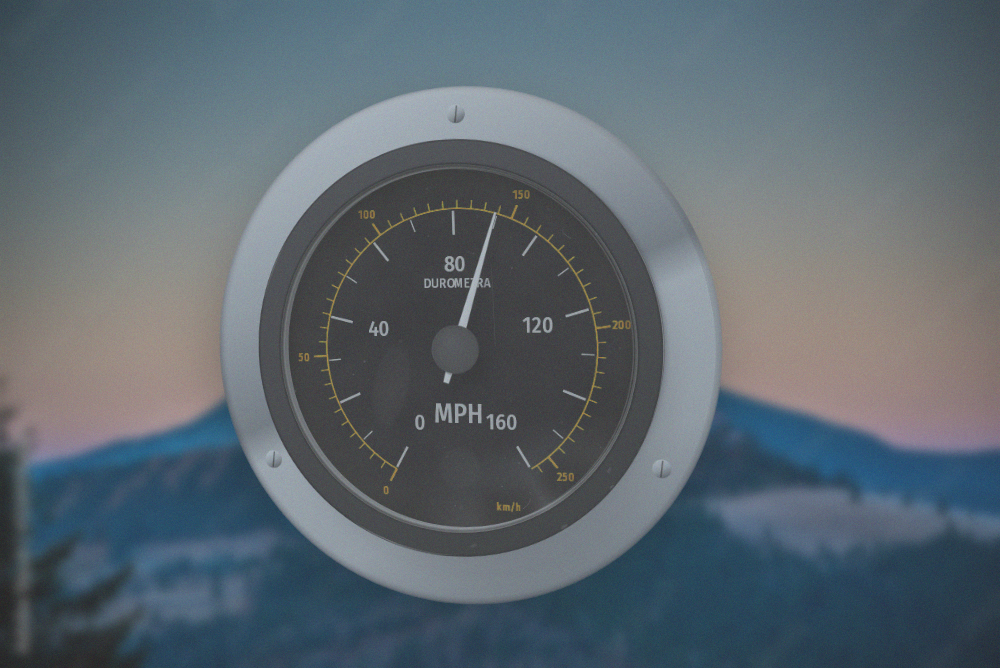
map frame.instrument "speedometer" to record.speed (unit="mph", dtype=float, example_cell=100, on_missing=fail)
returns 90
